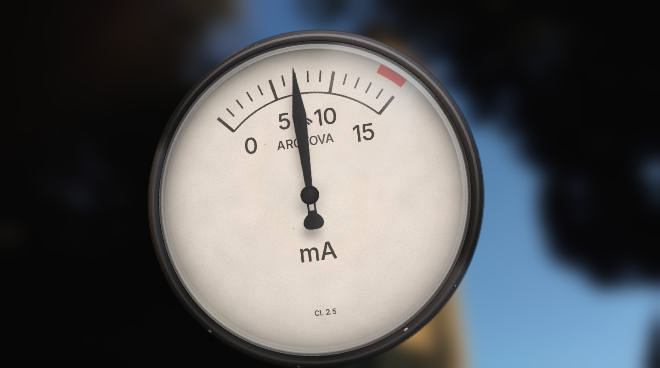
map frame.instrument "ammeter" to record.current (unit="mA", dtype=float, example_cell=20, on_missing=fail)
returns 7
